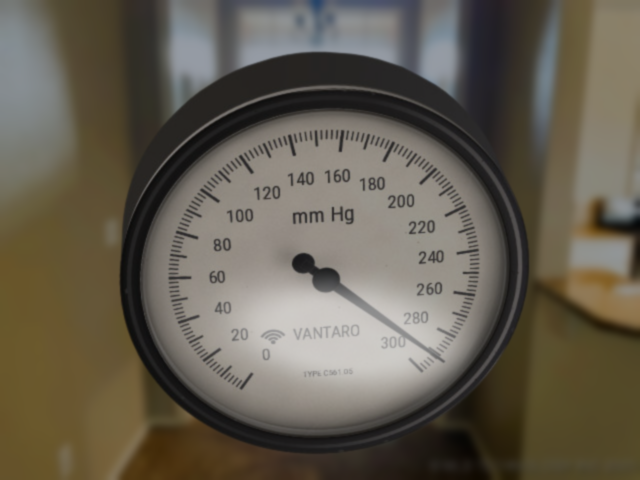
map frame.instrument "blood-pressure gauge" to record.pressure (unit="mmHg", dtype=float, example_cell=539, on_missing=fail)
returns 290
